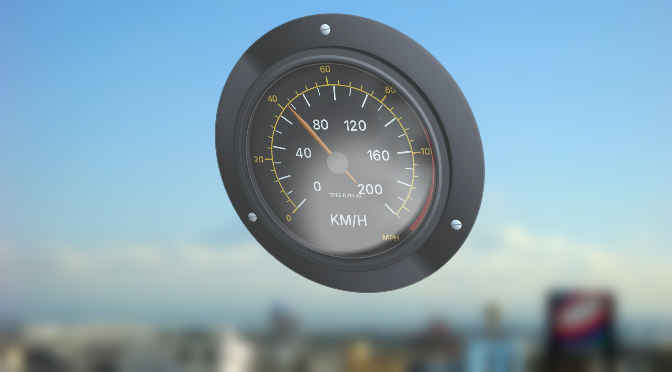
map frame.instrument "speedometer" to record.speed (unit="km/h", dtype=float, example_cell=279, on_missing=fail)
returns 70
